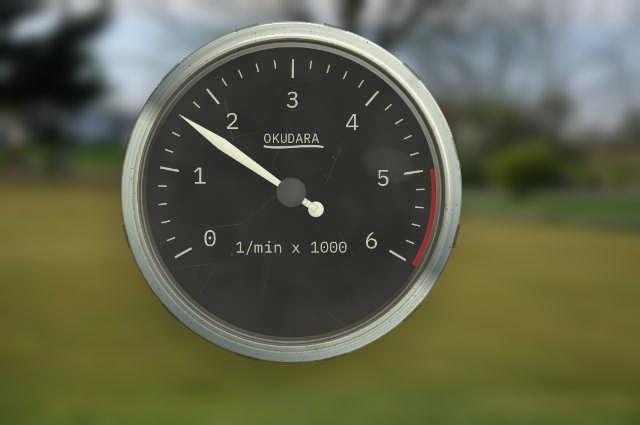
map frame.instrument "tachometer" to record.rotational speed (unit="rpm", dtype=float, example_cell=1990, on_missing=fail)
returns 1600
